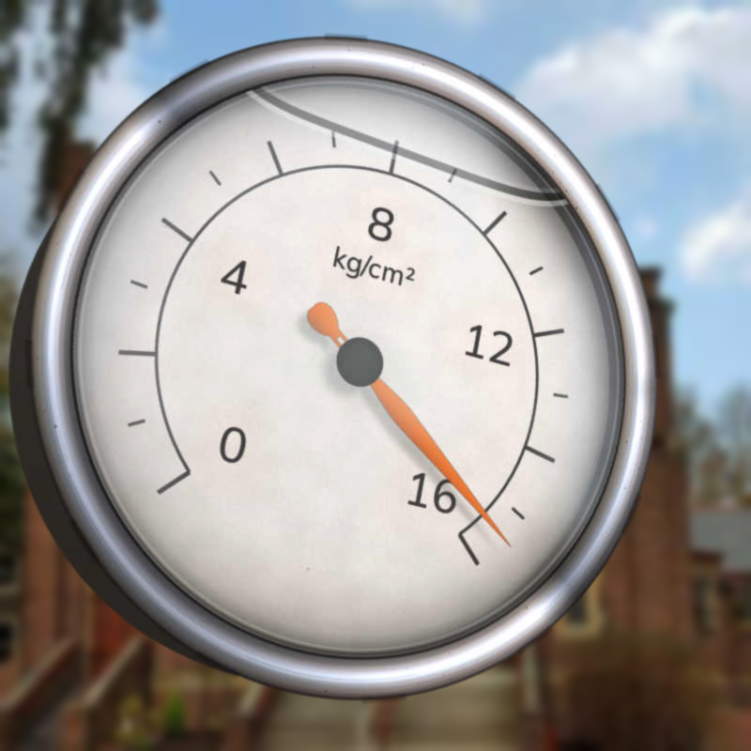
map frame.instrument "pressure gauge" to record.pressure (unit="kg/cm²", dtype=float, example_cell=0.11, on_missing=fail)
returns 15.5
